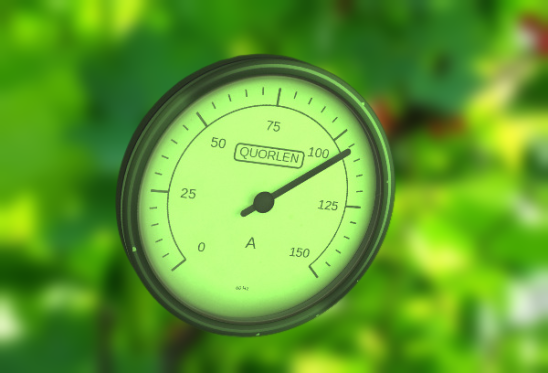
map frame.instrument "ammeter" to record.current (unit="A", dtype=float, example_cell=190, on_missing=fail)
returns 105
